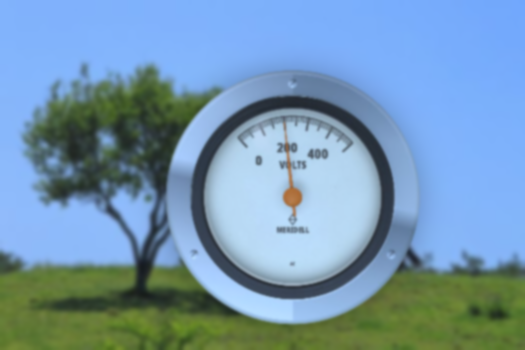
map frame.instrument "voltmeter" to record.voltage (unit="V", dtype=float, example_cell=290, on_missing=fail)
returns 200
